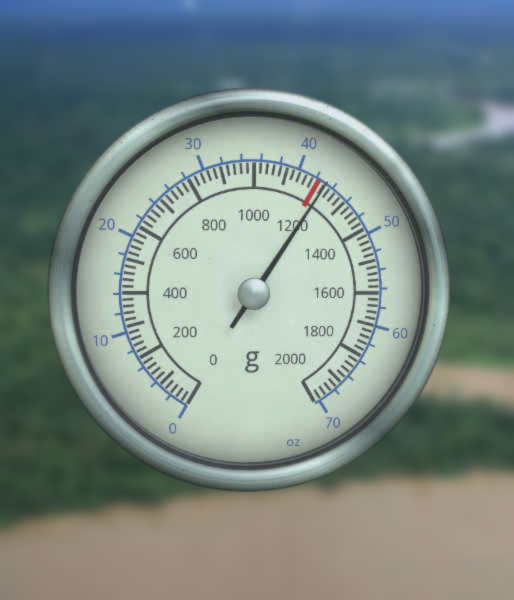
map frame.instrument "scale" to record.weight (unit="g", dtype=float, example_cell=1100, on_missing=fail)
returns 1220
